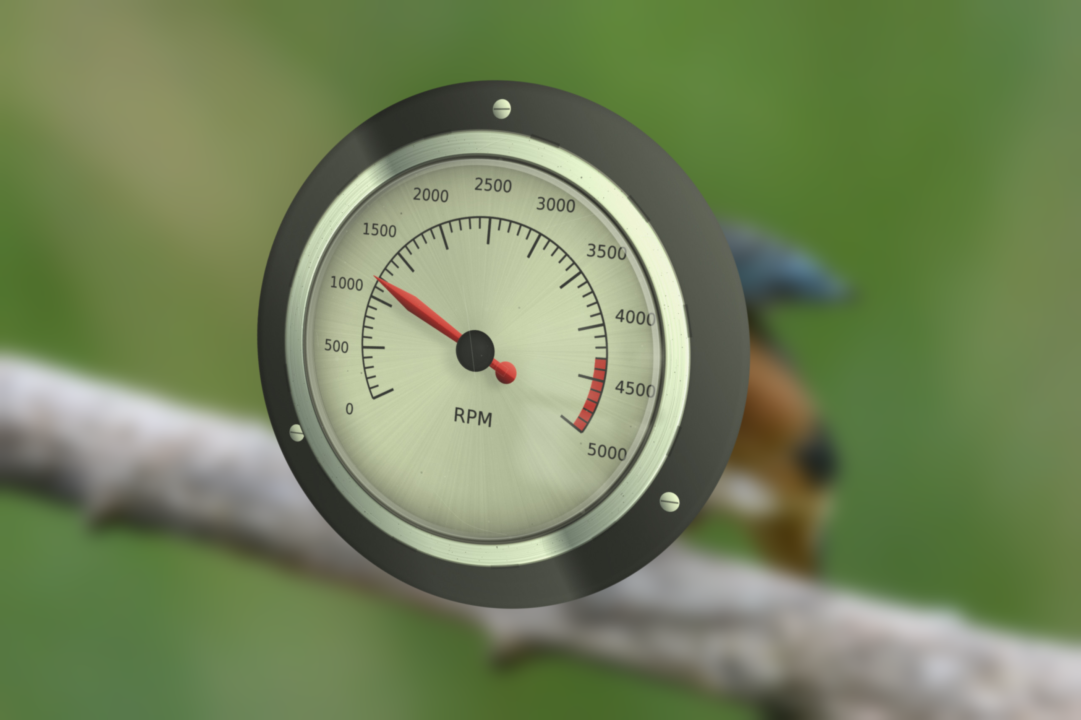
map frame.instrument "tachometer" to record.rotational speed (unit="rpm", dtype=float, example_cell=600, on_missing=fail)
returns 1200
